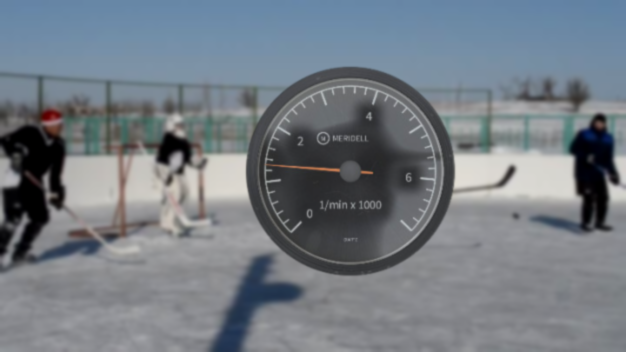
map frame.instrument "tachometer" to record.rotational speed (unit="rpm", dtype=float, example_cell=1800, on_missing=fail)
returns 1300
